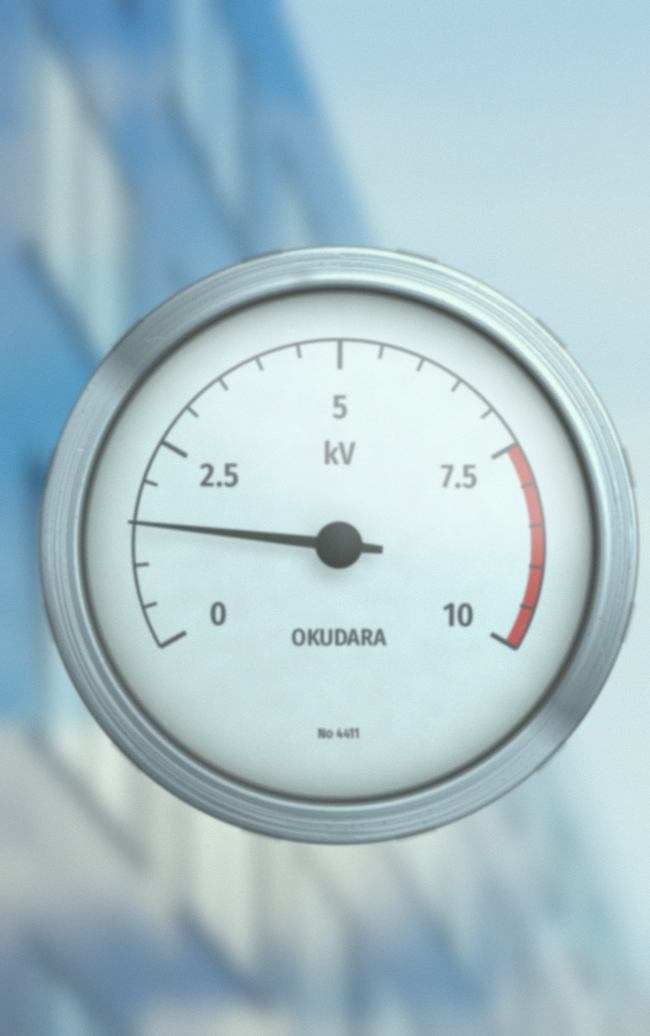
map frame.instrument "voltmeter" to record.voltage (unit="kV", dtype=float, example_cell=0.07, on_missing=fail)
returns 1.5
